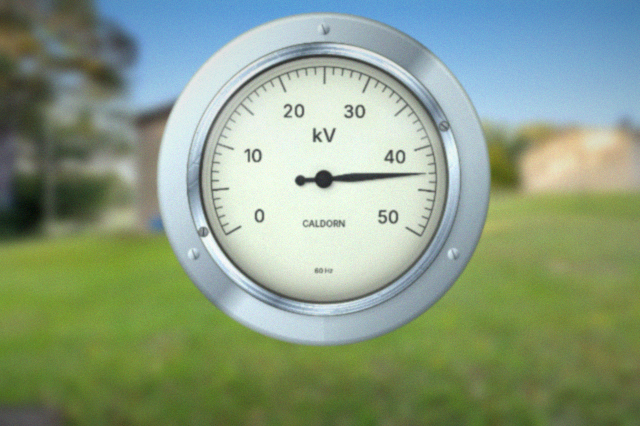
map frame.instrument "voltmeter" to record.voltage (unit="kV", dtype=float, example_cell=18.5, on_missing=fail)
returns 43
